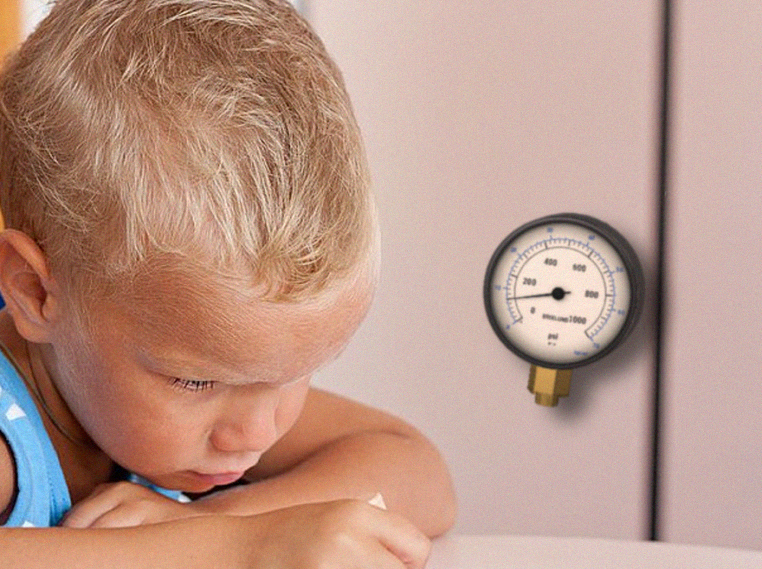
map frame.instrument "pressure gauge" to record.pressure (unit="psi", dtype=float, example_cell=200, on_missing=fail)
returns 100
